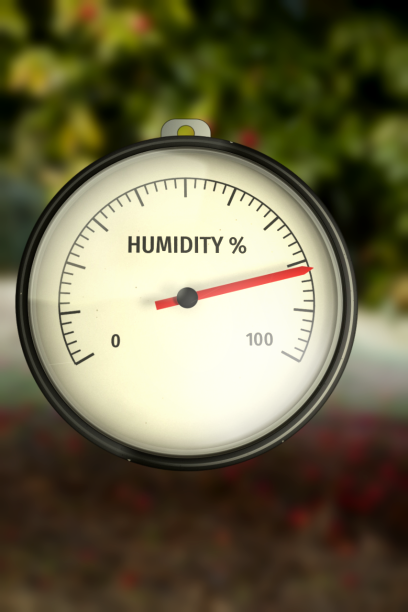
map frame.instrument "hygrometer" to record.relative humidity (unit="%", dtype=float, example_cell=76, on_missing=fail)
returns 82
